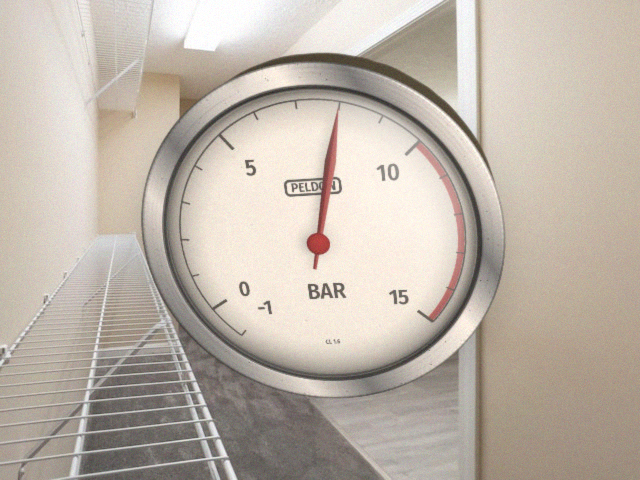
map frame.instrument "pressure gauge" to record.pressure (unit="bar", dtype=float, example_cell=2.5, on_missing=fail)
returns 8
